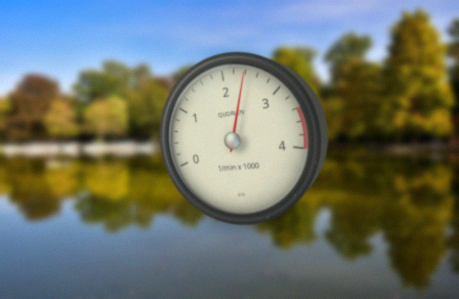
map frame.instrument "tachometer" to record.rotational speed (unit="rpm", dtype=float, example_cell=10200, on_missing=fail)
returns 2400
